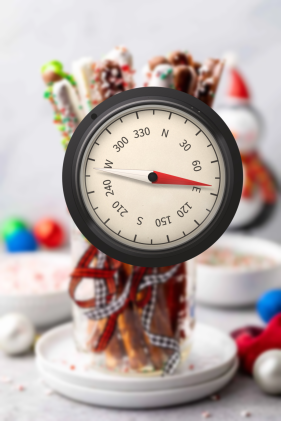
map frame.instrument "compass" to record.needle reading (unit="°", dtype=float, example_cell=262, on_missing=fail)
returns 82.5
